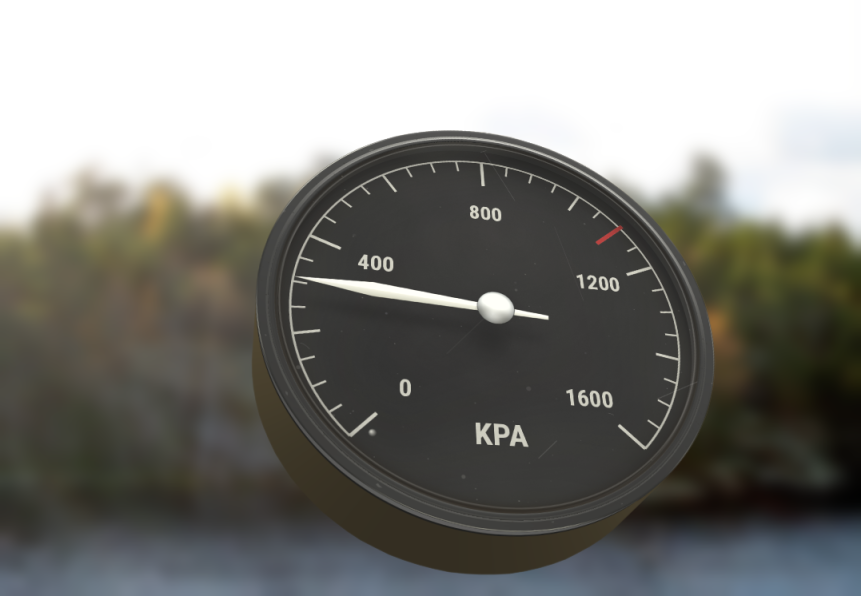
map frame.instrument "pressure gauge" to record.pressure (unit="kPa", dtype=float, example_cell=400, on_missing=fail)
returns 300
